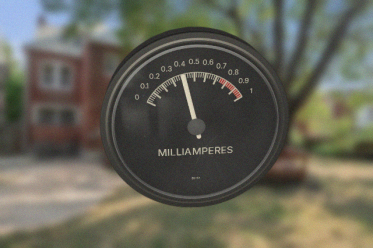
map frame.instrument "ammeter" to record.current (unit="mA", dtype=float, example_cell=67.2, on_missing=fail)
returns 0.4
